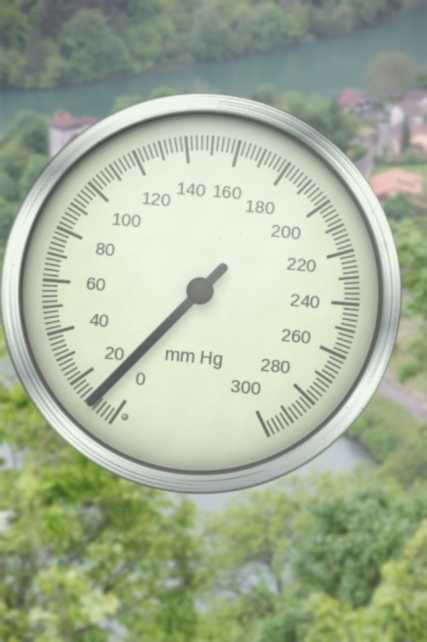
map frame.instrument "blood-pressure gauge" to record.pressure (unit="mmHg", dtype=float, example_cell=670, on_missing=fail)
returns 10
